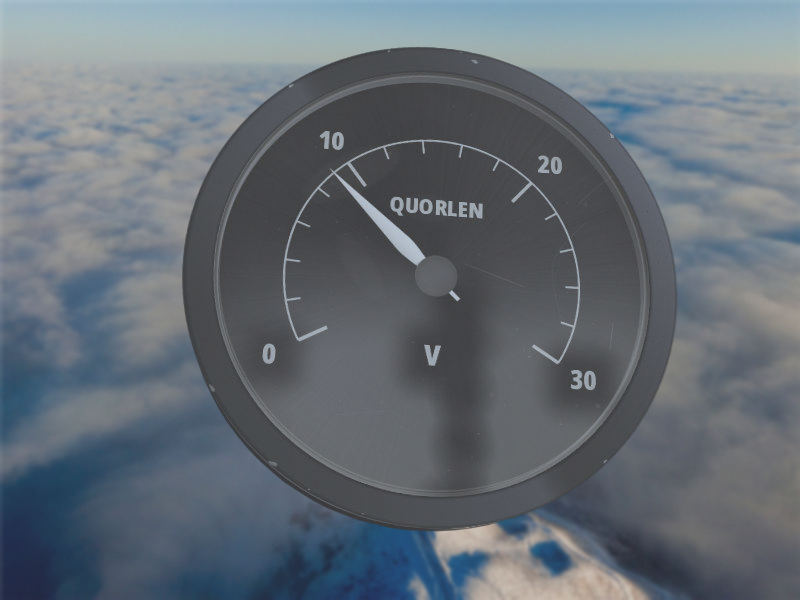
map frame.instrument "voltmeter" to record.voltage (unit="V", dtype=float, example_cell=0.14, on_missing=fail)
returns 9
